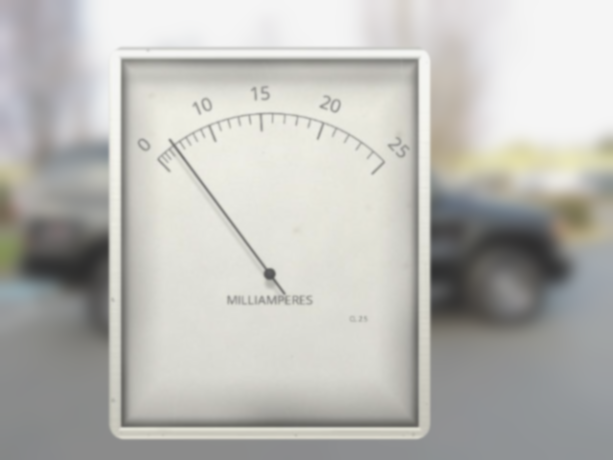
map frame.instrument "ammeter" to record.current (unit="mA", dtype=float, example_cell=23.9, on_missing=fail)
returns 5
